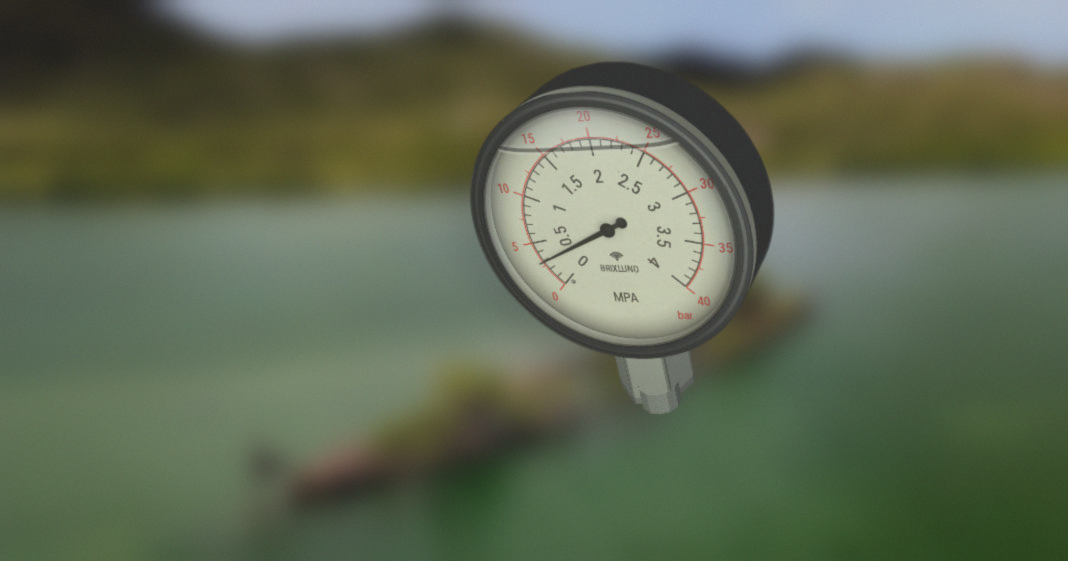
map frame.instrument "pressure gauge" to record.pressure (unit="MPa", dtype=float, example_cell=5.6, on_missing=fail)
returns 0.3
